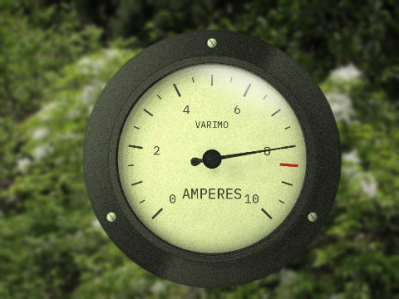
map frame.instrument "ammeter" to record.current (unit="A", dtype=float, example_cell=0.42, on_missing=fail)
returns 8
